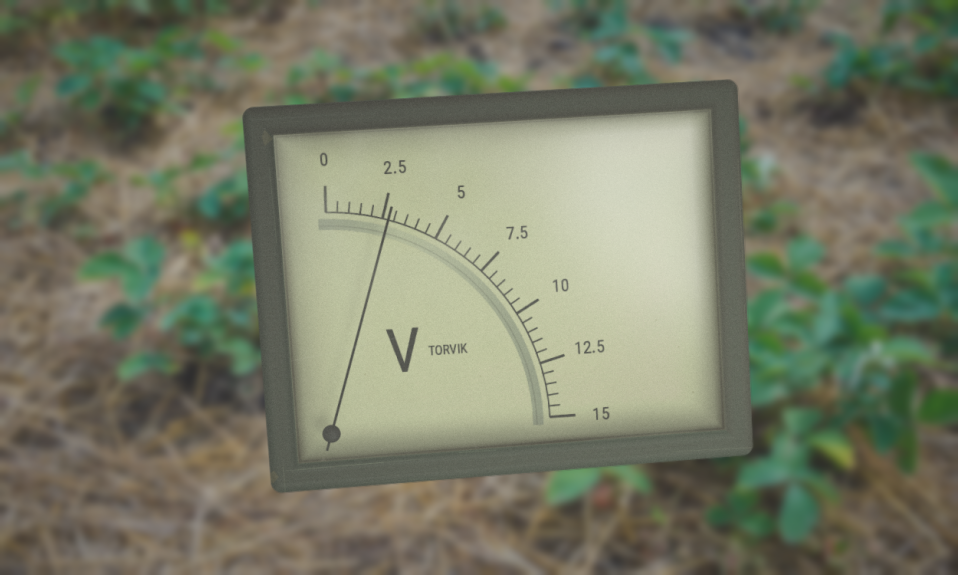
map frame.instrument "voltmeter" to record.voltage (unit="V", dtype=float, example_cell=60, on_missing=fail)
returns 2.75
